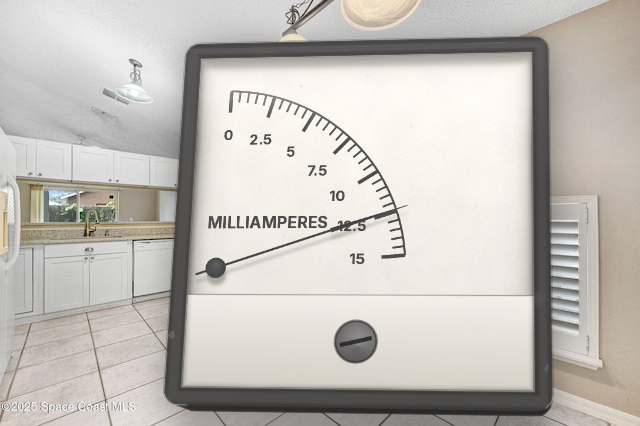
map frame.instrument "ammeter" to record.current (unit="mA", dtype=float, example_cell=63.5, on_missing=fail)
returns 12.5
